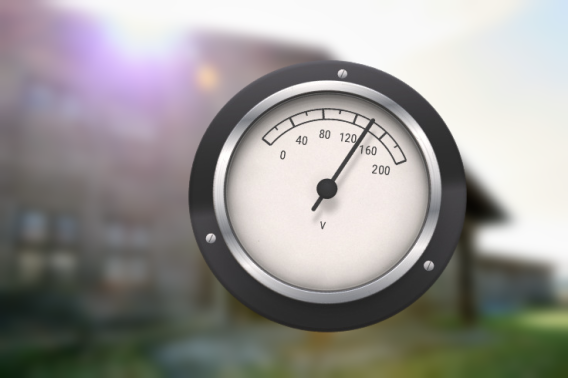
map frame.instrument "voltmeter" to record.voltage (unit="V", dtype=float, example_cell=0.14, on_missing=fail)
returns 140
